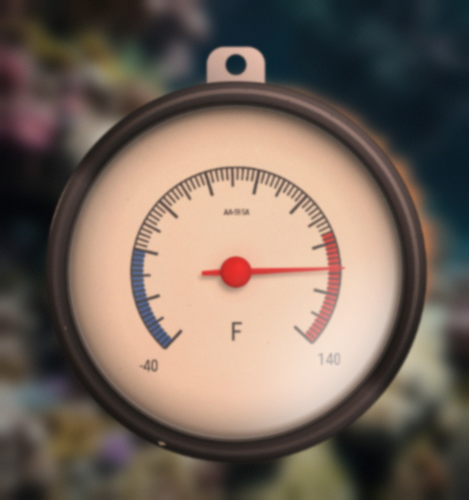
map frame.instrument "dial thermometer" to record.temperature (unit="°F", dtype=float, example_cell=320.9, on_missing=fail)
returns 110
